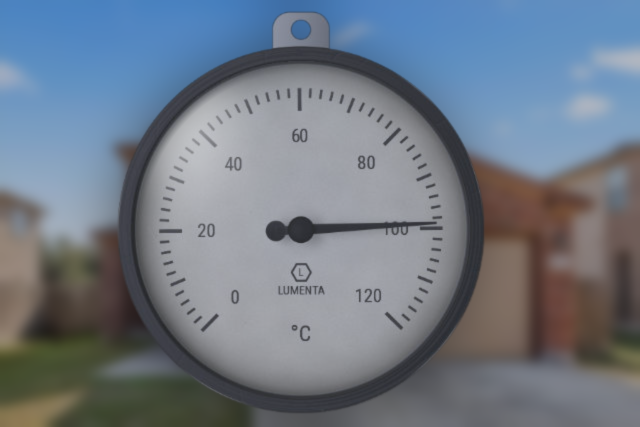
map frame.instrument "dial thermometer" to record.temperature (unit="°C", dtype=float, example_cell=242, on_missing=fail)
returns 99
